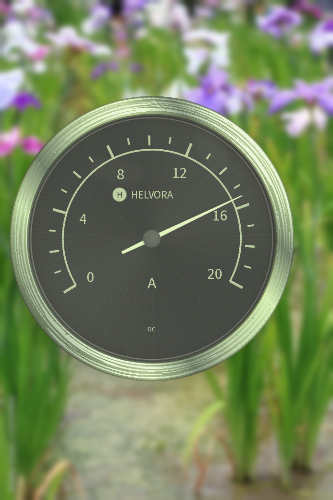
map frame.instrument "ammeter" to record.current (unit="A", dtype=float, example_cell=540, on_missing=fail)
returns 15.5
